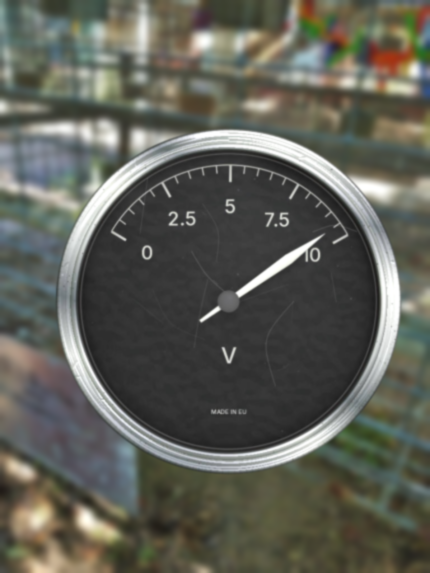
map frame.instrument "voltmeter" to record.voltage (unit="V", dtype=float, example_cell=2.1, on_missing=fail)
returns 9.5
